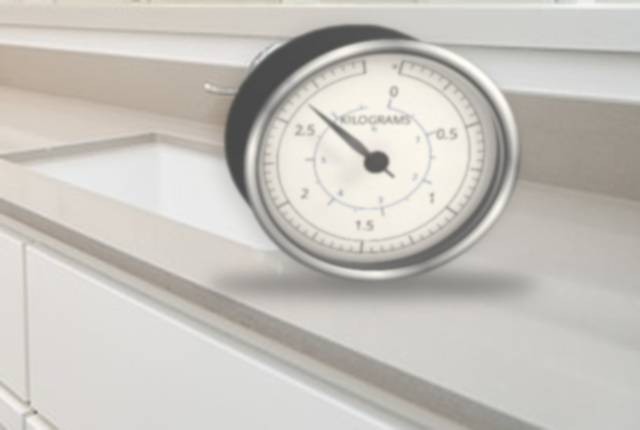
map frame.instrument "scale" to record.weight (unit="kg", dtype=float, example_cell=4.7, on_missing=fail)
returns 2.65
